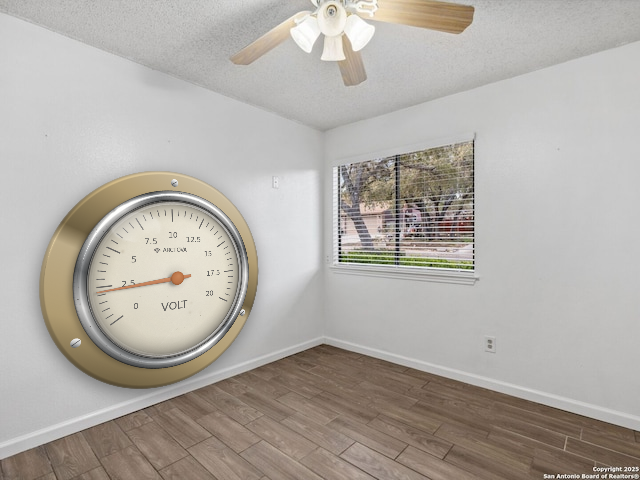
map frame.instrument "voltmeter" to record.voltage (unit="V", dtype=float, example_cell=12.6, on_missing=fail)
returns 2.25
